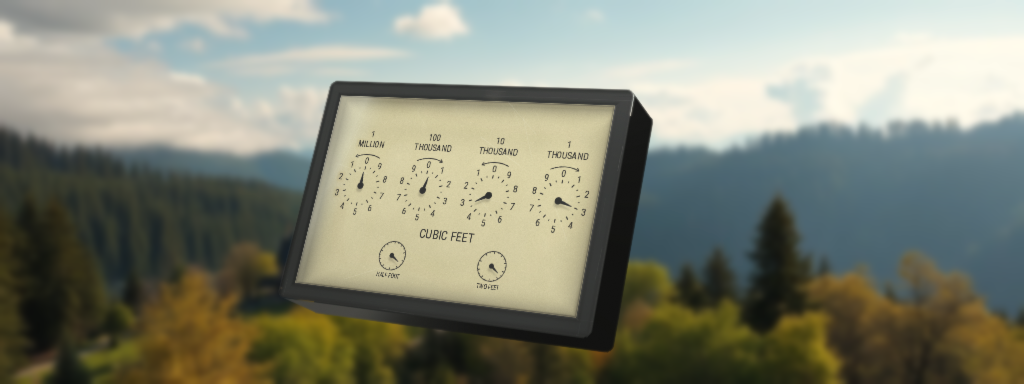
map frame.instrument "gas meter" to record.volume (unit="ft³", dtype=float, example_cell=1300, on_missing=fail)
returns 3300
